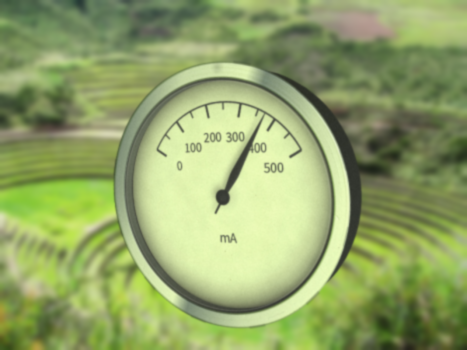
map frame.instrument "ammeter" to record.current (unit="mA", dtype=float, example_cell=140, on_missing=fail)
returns 375
